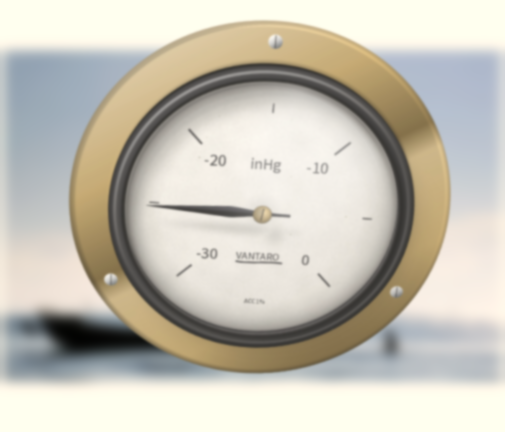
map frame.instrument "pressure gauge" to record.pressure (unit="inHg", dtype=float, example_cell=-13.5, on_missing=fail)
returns -25
